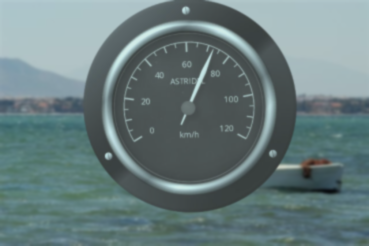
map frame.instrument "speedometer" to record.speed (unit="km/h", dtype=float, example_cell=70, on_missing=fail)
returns 72.5
